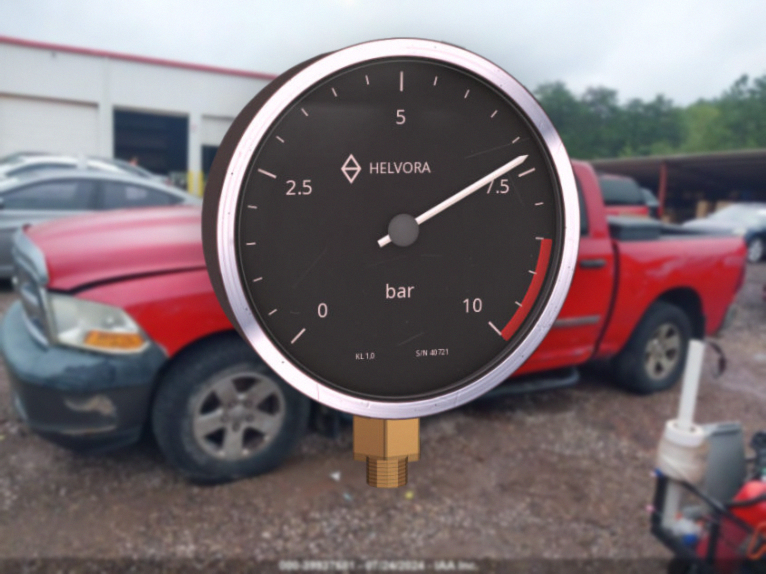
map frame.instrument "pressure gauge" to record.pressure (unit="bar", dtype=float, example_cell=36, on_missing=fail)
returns 7.25
